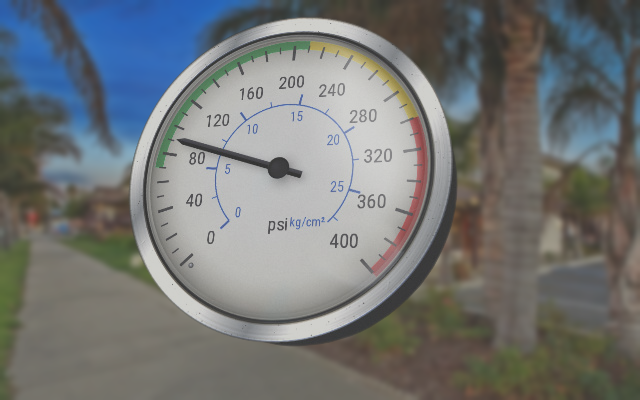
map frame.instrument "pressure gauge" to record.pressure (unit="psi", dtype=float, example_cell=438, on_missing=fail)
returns 90
